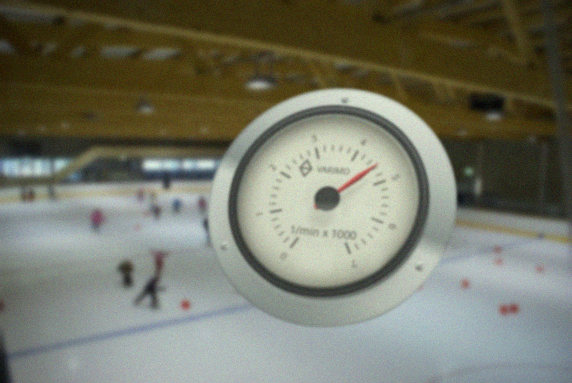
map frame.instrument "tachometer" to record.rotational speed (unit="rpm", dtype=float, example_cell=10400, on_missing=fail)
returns 4600
